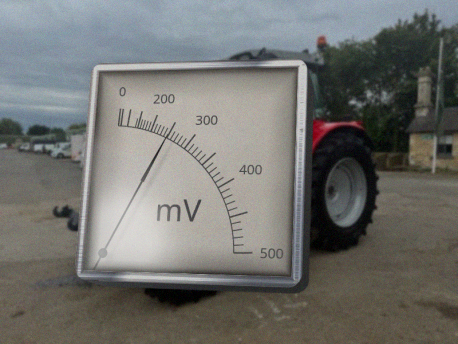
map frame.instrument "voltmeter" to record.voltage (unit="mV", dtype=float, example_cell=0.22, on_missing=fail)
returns 250
